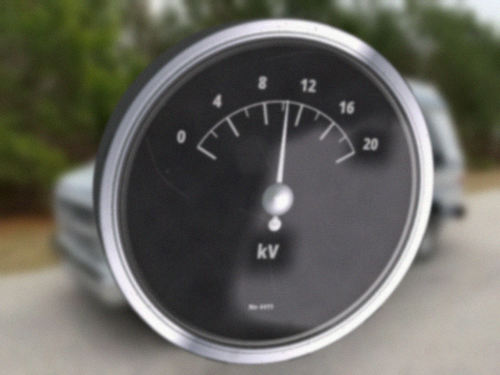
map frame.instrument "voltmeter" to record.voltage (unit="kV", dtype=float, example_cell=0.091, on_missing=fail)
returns 10
